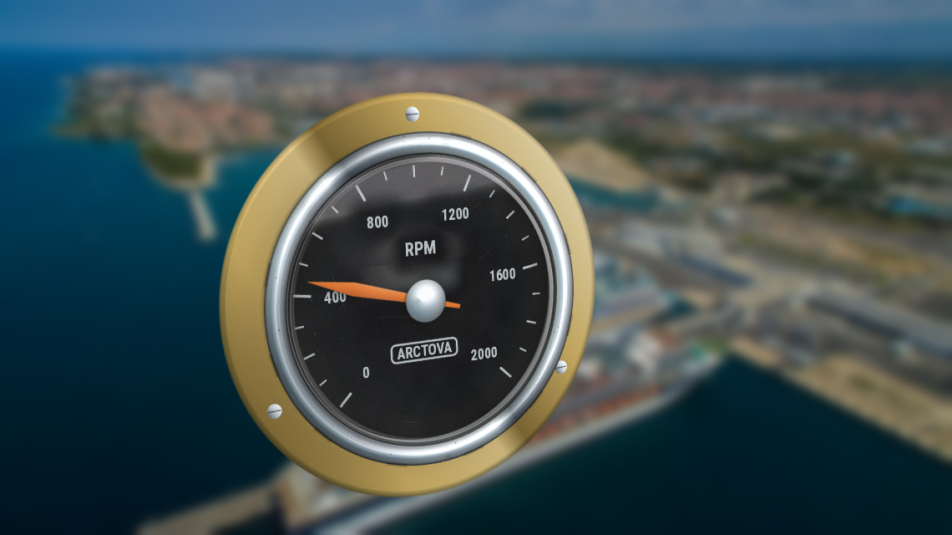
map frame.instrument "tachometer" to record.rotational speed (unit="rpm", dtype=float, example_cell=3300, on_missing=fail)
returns 450
